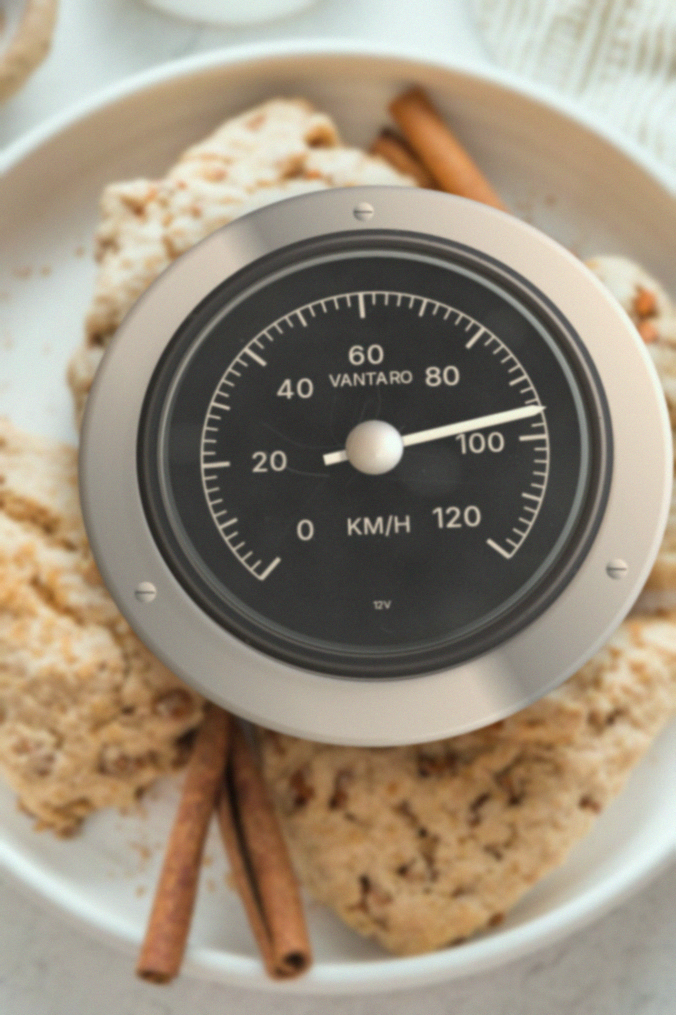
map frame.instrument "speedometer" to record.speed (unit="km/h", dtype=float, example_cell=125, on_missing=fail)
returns 96
